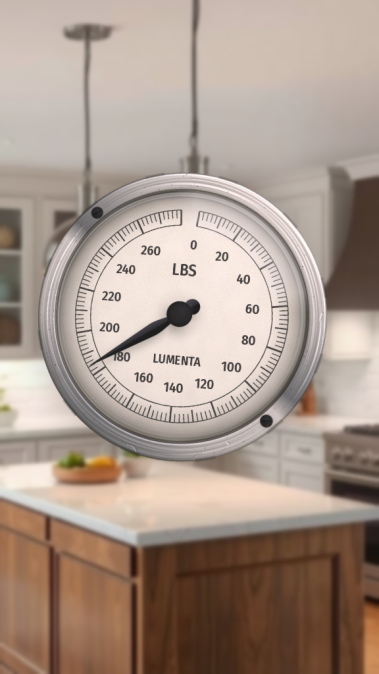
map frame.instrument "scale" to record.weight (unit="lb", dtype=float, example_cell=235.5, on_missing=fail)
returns 184
